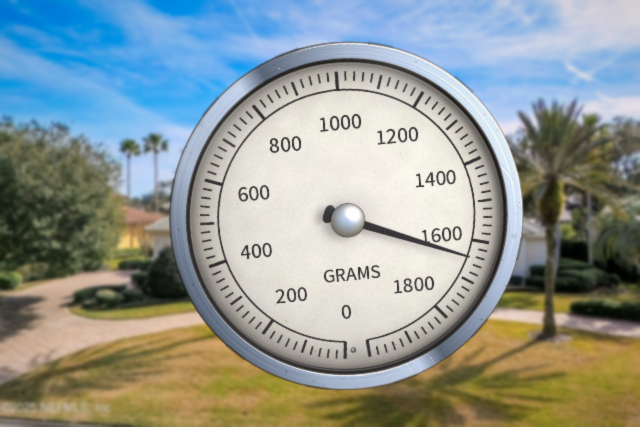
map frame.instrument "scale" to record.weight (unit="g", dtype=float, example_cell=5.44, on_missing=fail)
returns 1640
